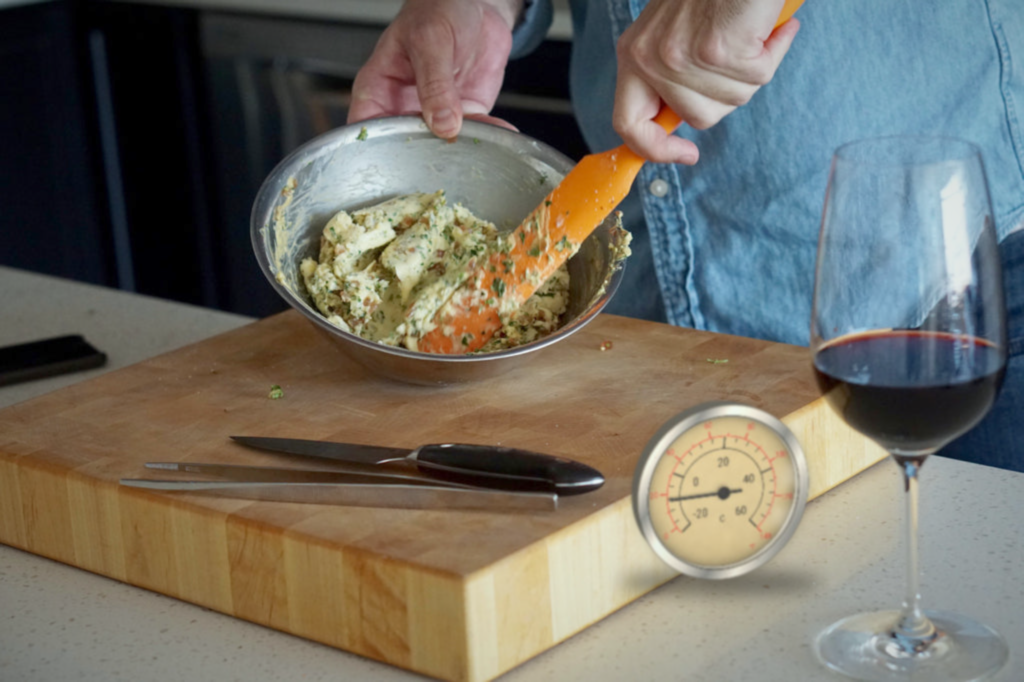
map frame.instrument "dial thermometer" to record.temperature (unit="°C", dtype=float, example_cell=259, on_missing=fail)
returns -8
